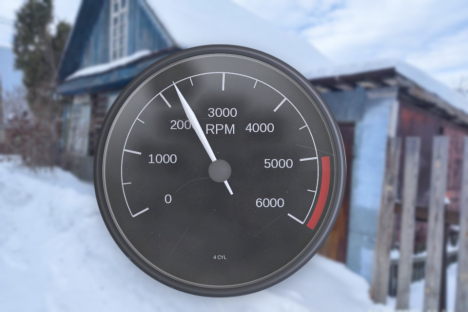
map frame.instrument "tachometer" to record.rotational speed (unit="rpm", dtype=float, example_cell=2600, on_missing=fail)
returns 2250
